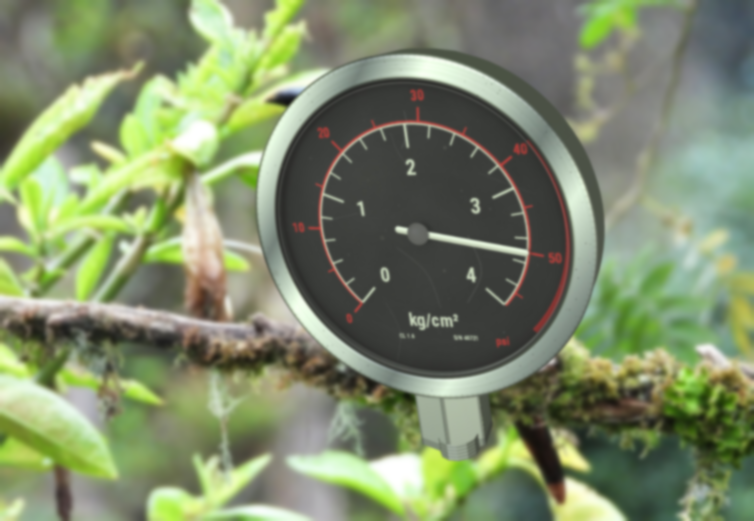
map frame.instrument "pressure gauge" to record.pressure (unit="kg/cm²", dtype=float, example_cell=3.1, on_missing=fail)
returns 3.5
